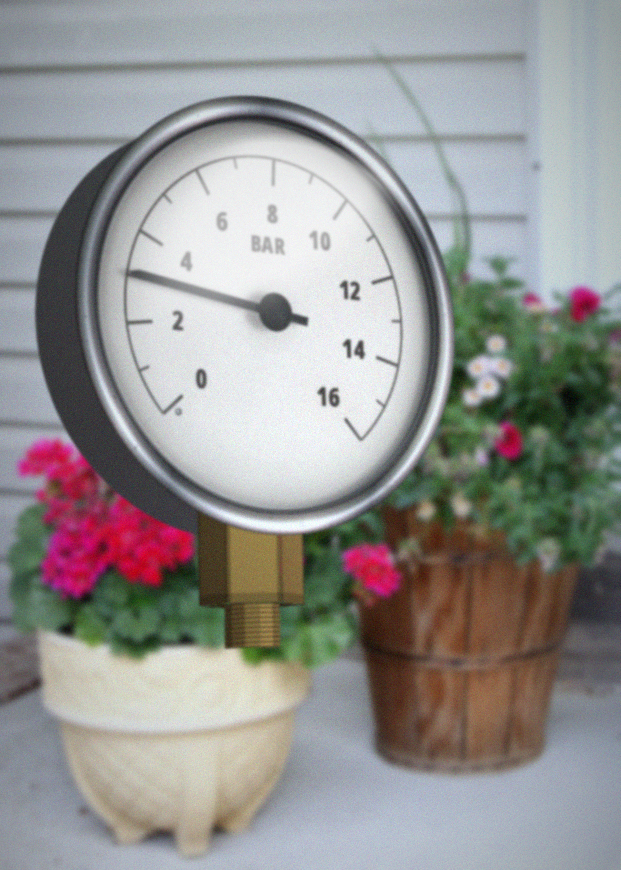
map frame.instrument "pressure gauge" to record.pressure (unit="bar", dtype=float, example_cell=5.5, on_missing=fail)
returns 3
